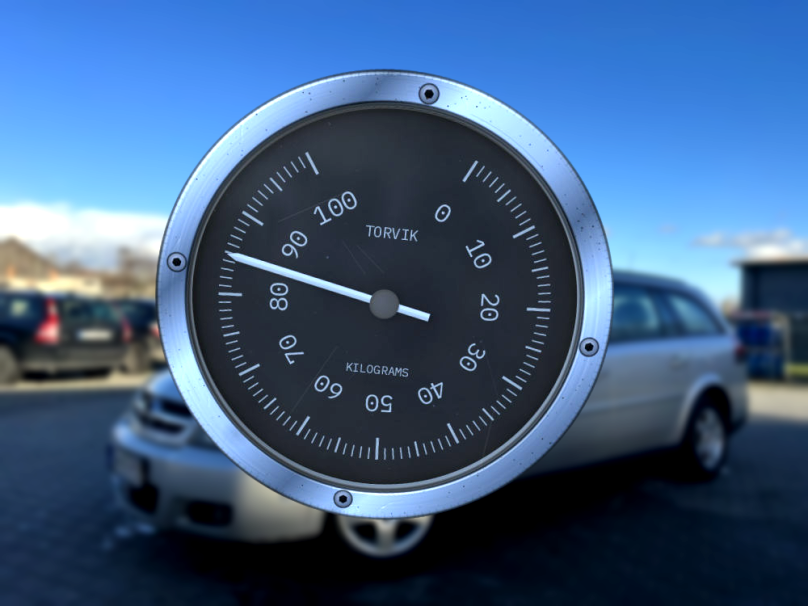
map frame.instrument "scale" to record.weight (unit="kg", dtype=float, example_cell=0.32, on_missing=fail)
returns 85
